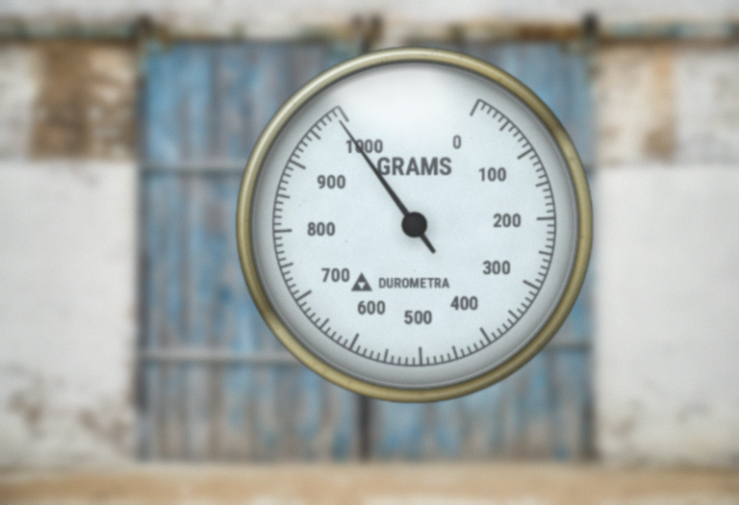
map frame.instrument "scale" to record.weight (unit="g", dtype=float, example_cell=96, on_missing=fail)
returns 990
